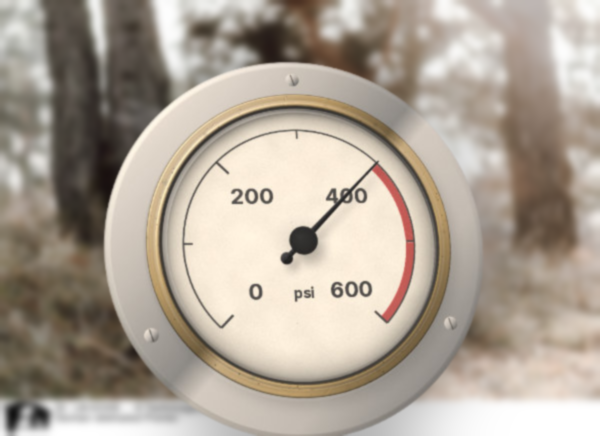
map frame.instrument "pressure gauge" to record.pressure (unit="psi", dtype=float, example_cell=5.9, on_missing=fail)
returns 400
